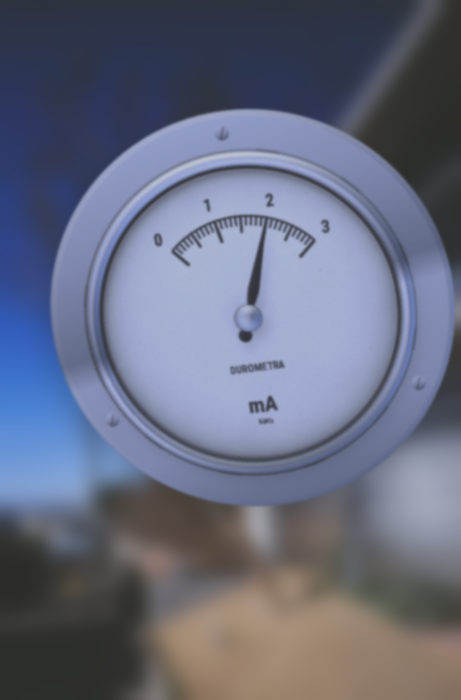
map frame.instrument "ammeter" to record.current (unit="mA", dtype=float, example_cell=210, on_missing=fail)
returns 2
